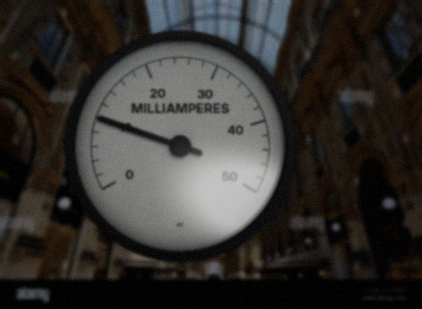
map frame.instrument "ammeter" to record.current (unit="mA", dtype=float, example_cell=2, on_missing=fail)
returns 10
